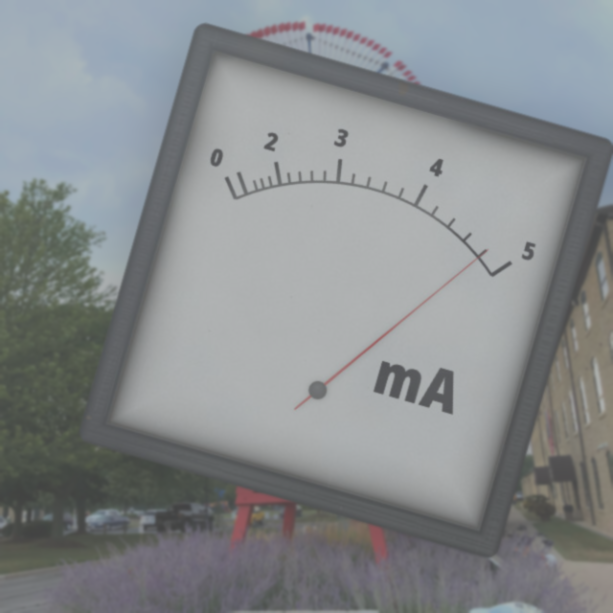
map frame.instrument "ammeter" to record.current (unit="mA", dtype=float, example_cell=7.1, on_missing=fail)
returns 4.8
